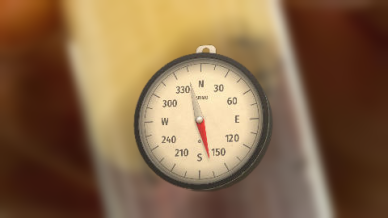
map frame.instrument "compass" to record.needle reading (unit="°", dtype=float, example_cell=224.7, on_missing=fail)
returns 165
